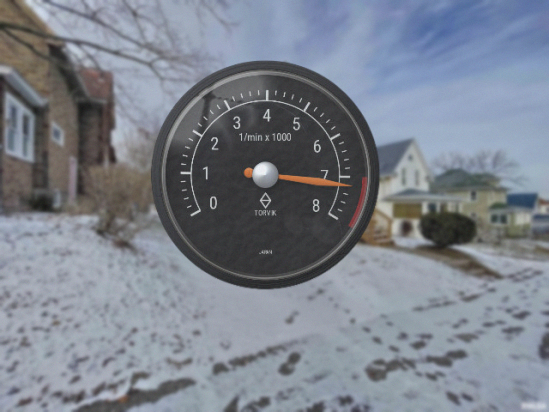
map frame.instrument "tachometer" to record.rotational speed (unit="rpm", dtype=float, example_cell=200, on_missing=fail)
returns 7200
